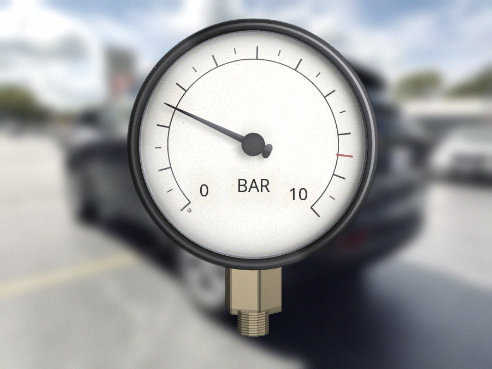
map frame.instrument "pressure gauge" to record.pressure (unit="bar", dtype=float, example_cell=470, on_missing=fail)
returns 2.5
